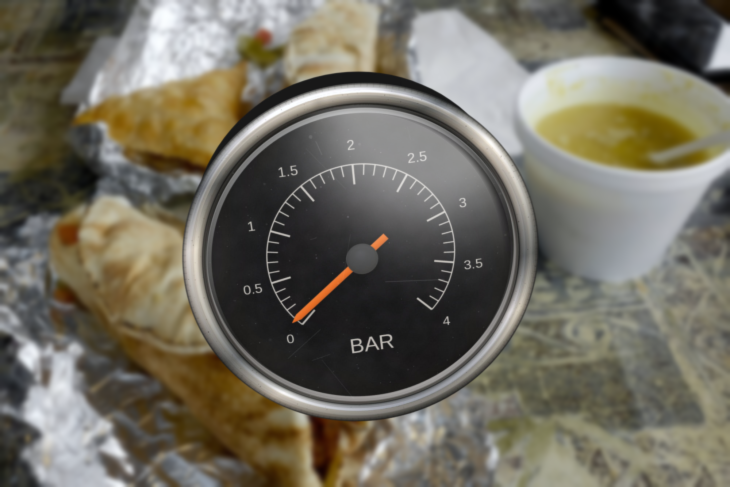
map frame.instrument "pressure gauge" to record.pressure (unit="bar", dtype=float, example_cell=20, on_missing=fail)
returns 0.1
